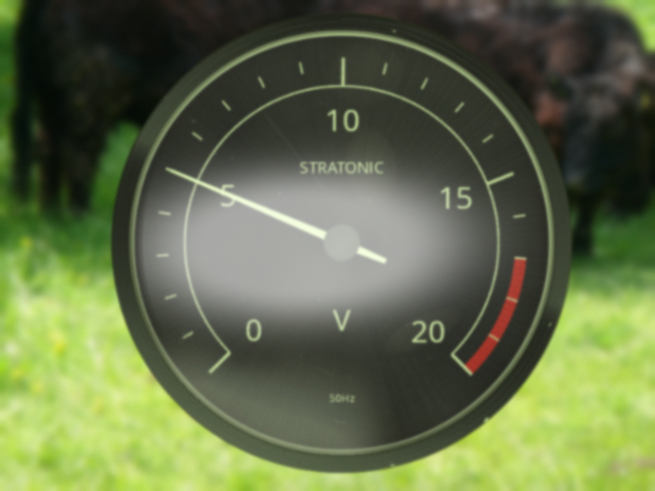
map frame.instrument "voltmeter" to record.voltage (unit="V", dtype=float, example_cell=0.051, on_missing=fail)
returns 5
